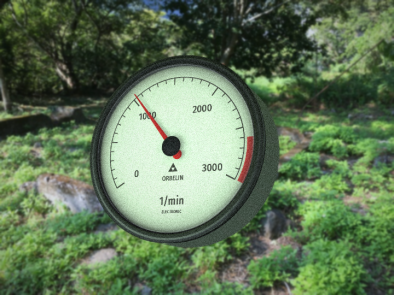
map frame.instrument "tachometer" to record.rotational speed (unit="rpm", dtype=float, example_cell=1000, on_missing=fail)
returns 1050
